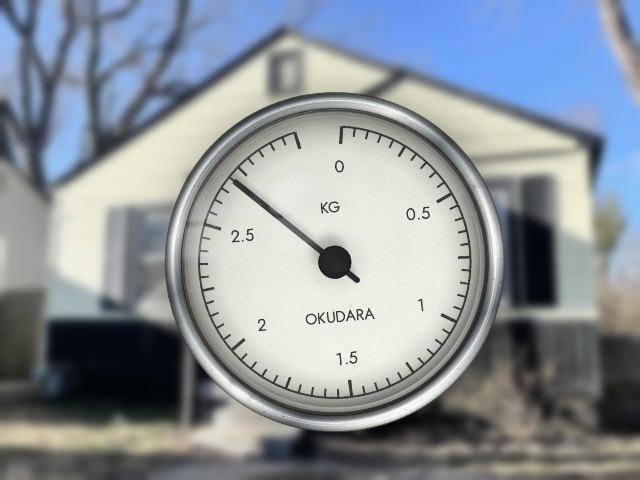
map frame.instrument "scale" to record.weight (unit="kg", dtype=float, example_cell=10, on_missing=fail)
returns 2.7
